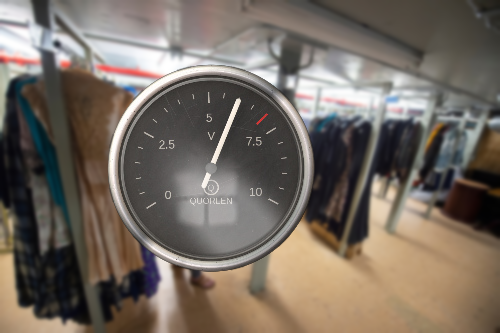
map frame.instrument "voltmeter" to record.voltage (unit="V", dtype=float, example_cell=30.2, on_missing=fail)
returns 6
